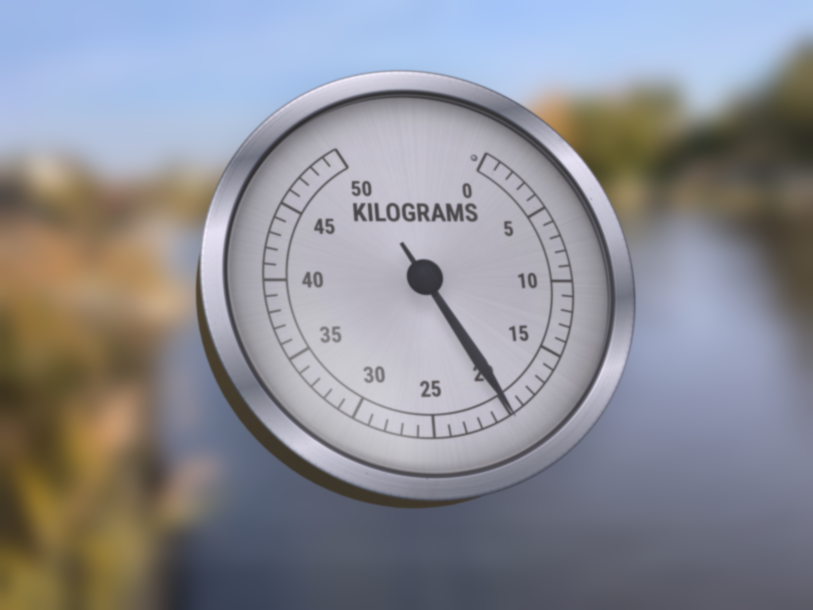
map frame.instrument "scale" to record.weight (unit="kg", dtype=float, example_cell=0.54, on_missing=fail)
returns 20
